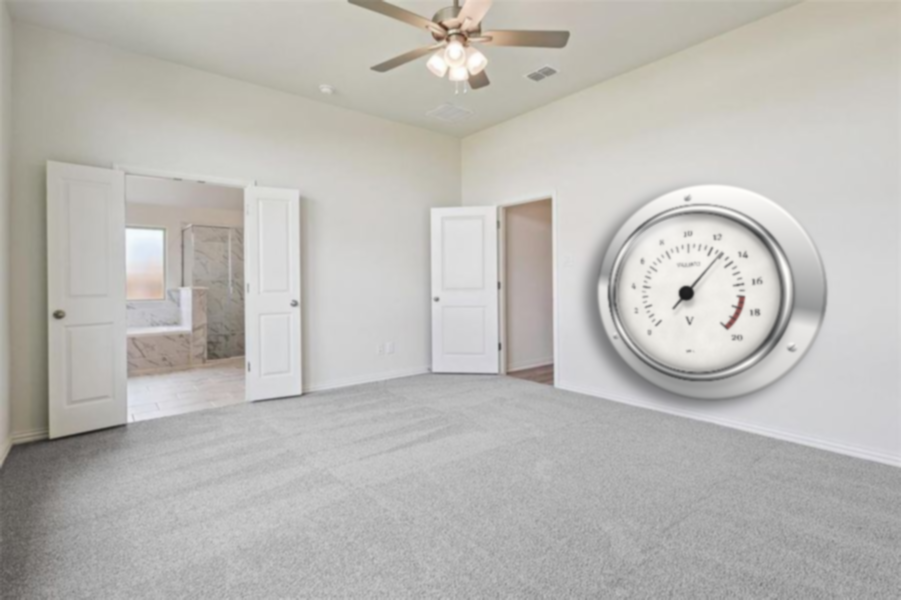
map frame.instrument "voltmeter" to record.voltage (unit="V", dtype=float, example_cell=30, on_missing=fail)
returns 13
